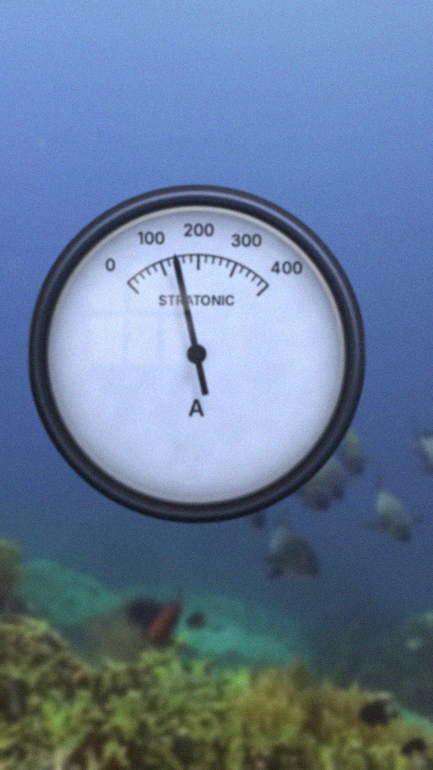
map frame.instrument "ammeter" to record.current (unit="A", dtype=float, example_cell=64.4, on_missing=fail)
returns 140
